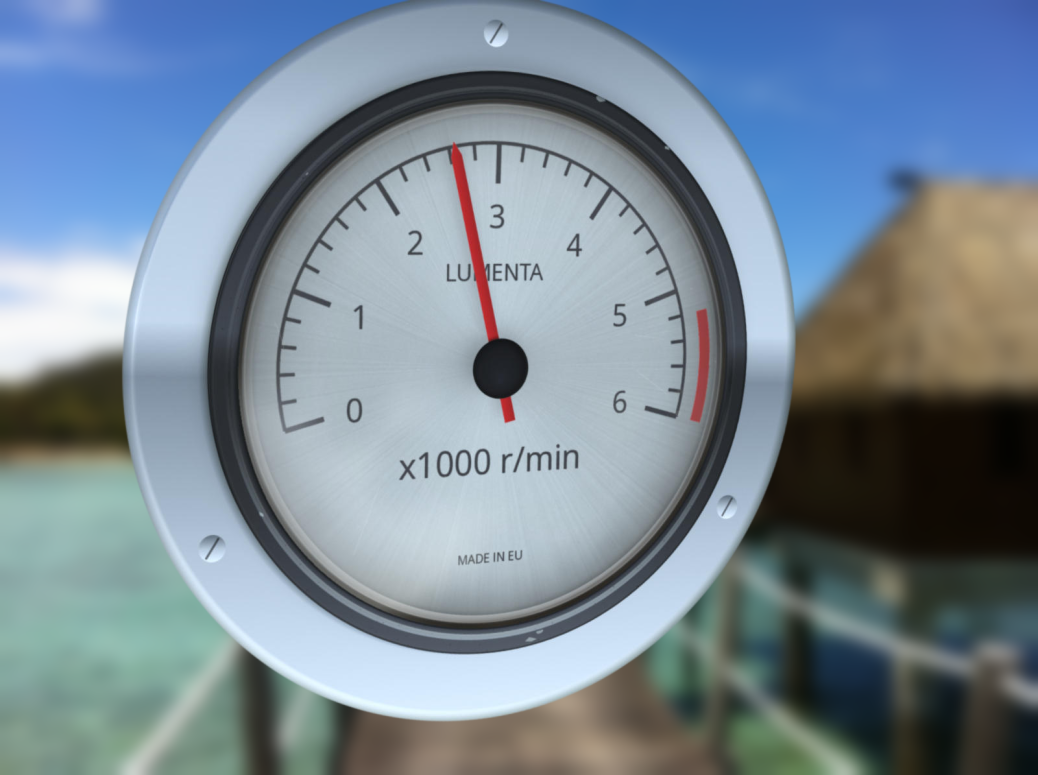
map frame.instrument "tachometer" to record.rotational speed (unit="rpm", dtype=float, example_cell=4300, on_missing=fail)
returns 2600
